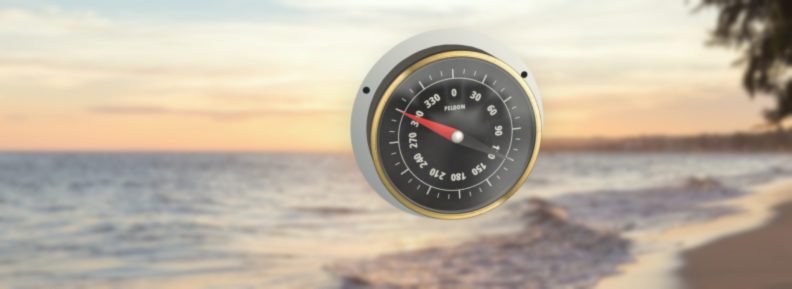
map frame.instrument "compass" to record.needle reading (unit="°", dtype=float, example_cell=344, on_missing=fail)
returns 300
